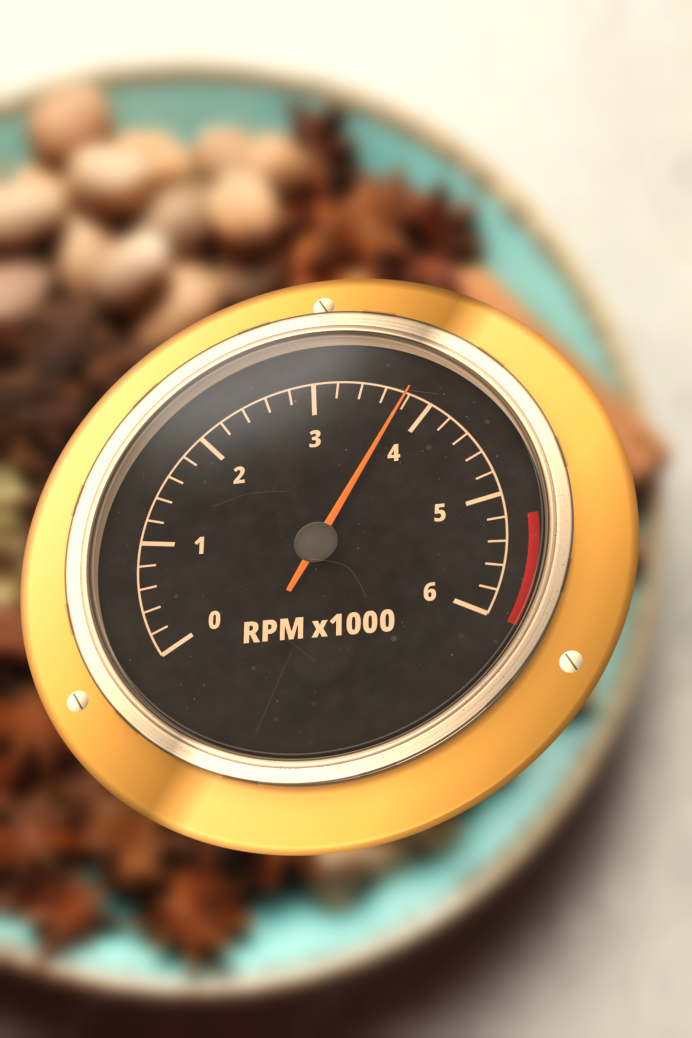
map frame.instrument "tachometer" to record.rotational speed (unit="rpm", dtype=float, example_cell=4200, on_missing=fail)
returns 3800
